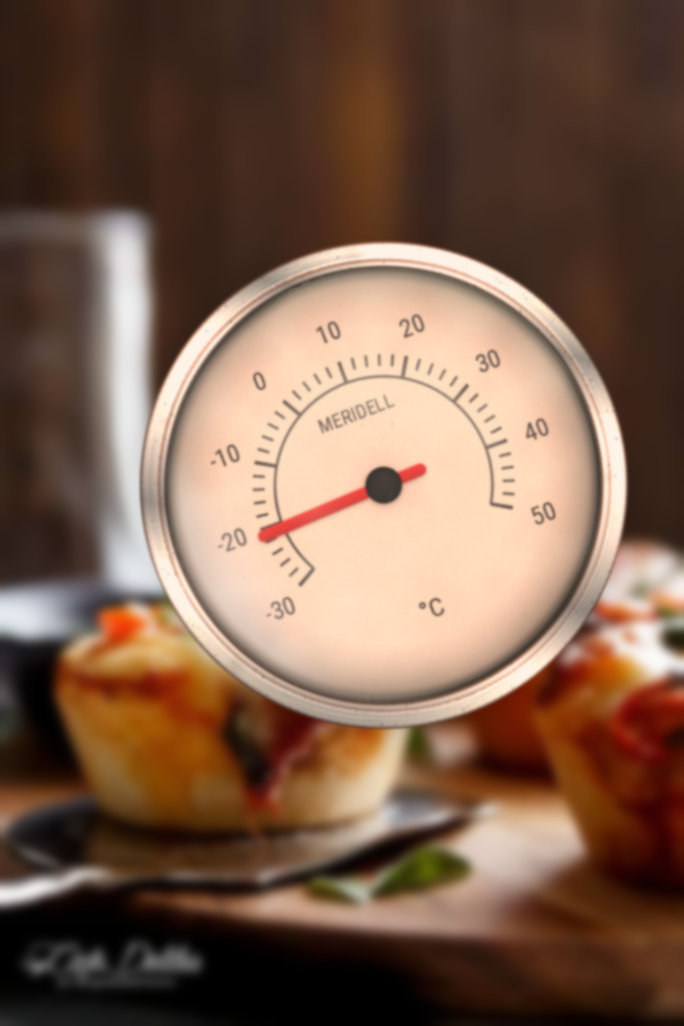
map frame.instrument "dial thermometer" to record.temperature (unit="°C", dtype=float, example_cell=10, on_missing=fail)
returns -21
